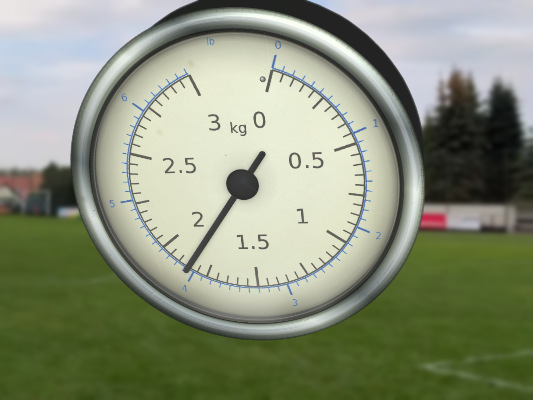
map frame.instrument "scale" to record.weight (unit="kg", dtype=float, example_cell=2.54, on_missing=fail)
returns 1.85
